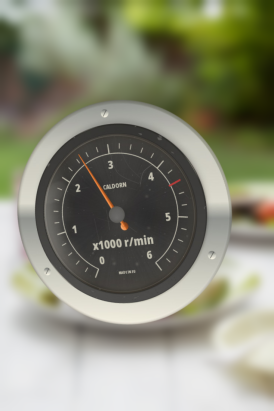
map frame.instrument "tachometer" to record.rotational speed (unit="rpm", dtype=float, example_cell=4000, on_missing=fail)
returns 2500
